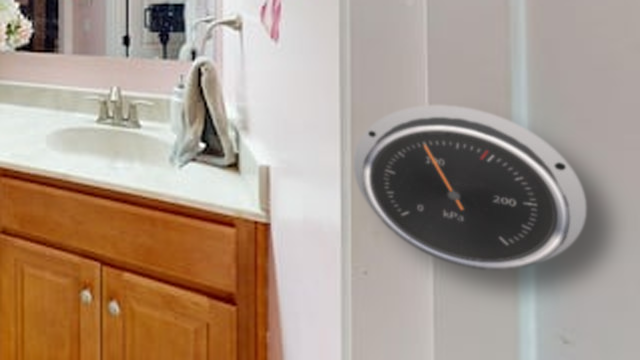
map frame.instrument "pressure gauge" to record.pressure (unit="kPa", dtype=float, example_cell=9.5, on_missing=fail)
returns 100
